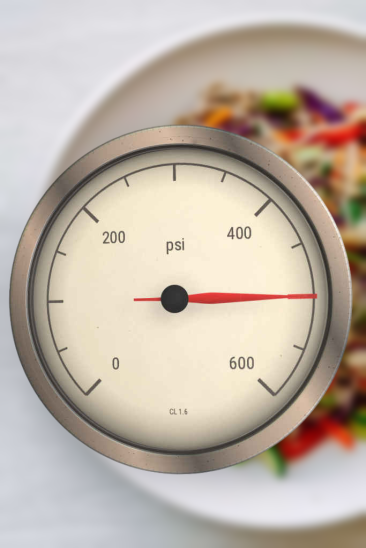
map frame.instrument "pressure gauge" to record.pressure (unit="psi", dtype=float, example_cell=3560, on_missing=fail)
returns 500
